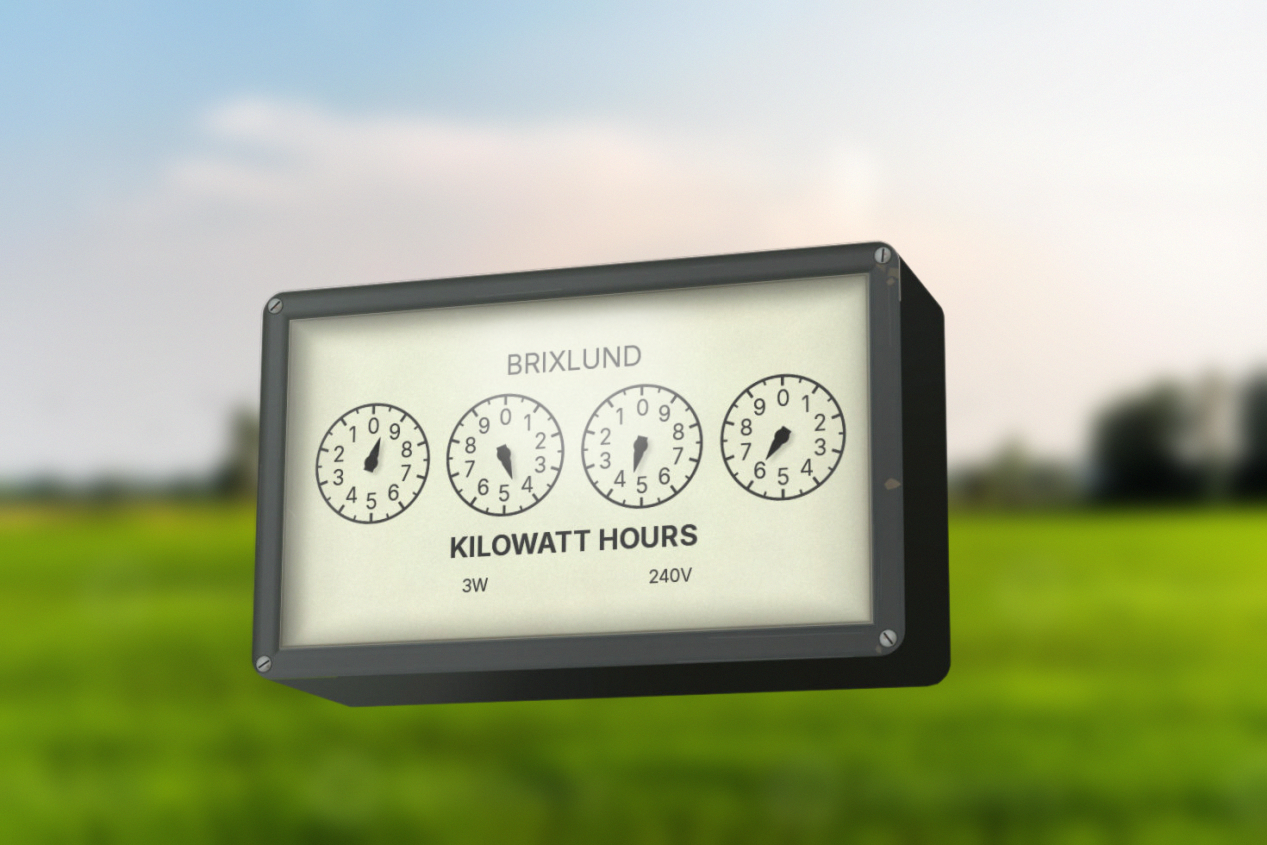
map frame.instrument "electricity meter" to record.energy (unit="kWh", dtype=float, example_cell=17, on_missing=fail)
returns 9446
